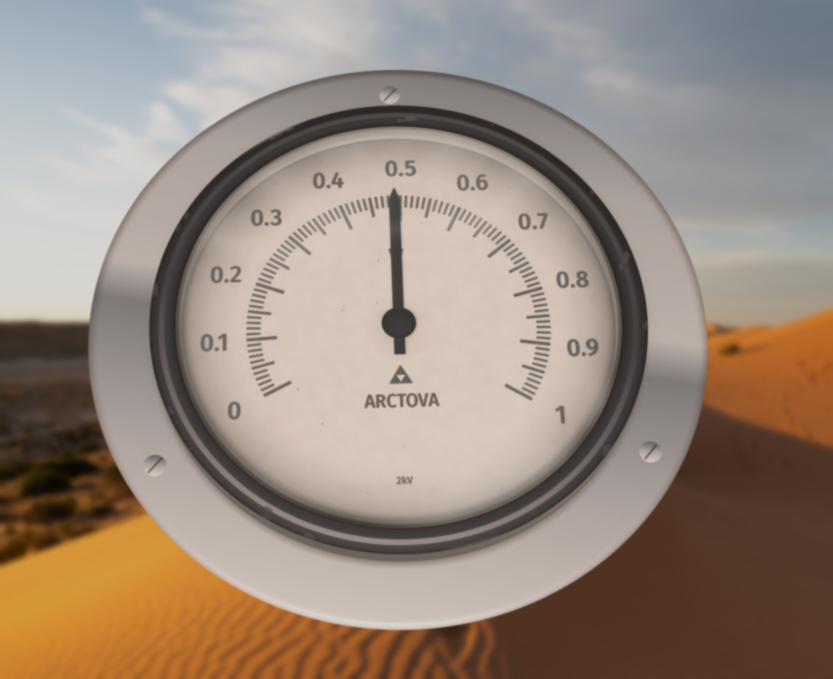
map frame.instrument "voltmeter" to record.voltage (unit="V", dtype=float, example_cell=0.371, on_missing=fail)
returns 0.49
